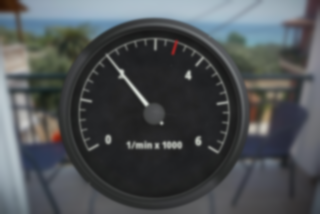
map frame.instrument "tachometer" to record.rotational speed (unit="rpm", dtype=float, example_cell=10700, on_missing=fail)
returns 2000
